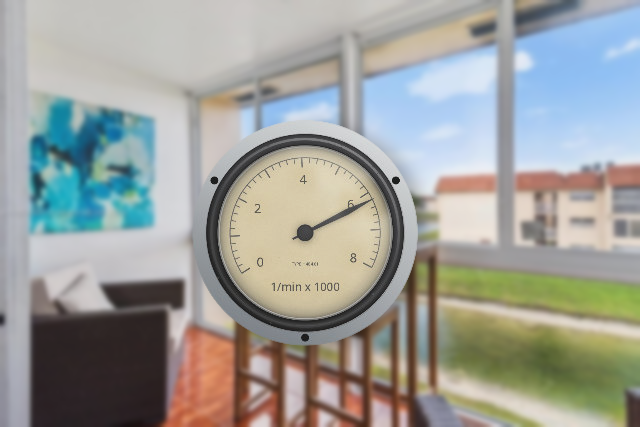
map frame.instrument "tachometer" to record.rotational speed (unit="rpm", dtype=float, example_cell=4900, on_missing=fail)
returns 6200
